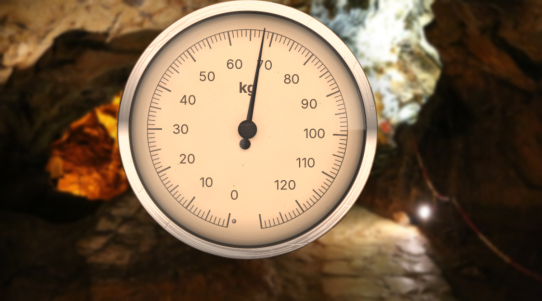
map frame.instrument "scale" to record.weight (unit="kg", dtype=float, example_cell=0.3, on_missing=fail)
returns 68
